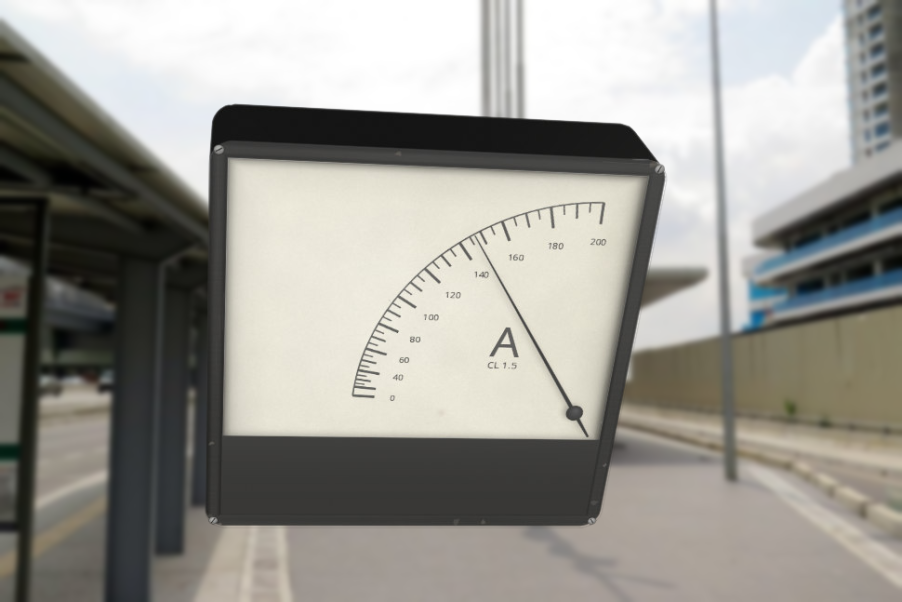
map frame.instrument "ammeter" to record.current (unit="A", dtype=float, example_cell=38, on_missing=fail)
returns 147.5
